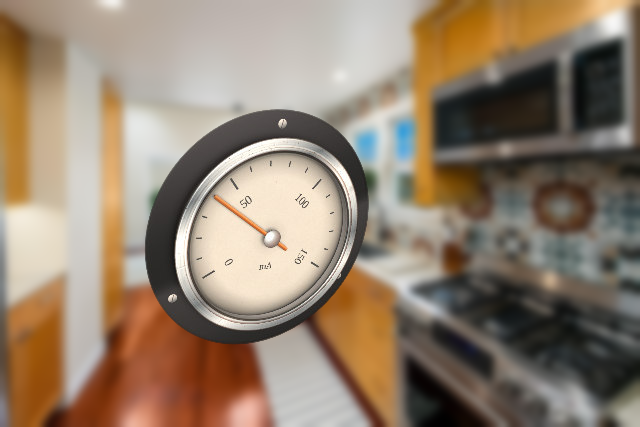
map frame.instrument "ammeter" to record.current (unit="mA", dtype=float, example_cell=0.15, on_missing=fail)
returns 40
